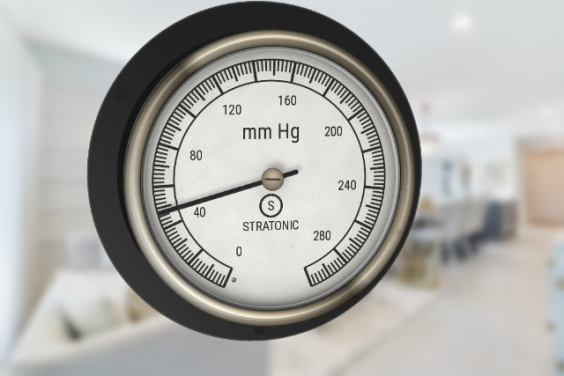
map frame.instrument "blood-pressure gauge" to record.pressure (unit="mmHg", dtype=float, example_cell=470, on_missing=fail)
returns 48
